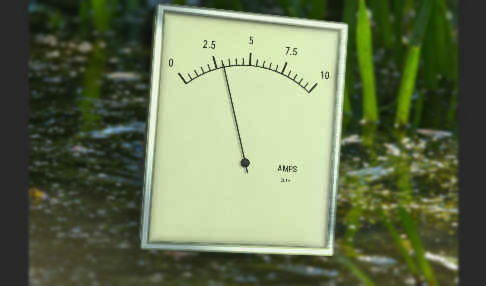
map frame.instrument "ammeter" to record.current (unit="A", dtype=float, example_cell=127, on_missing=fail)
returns 3
